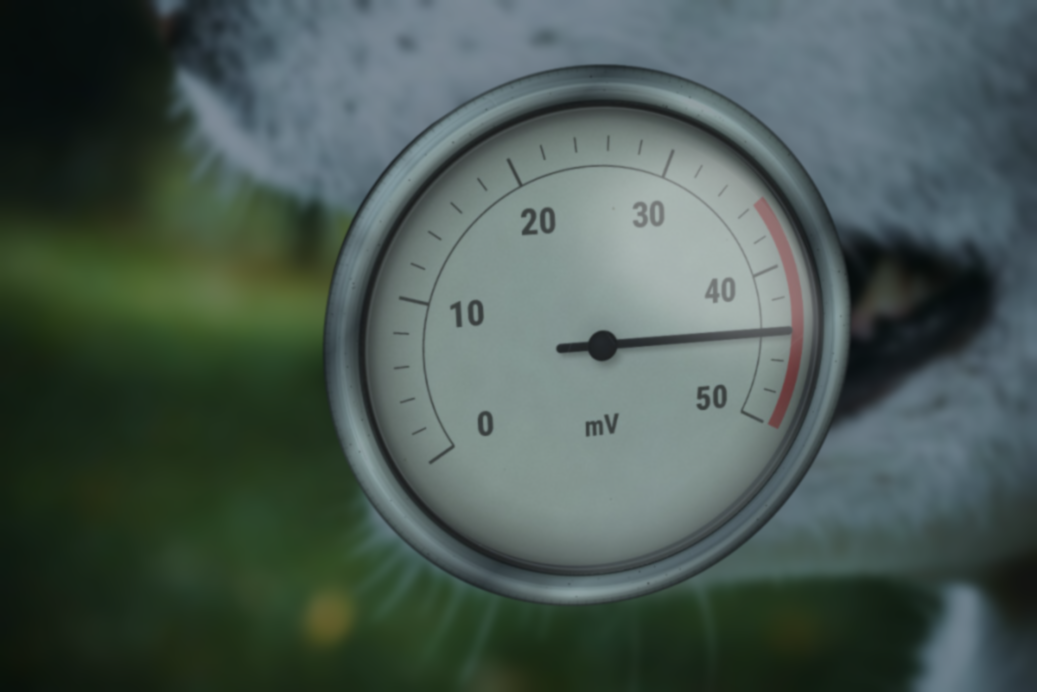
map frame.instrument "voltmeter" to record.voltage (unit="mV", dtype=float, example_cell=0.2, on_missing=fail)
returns 44
